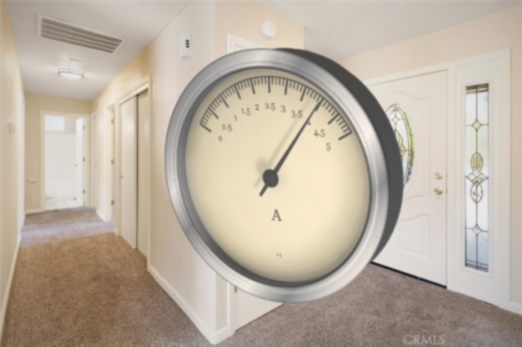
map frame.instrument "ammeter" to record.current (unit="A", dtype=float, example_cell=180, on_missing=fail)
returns 4
